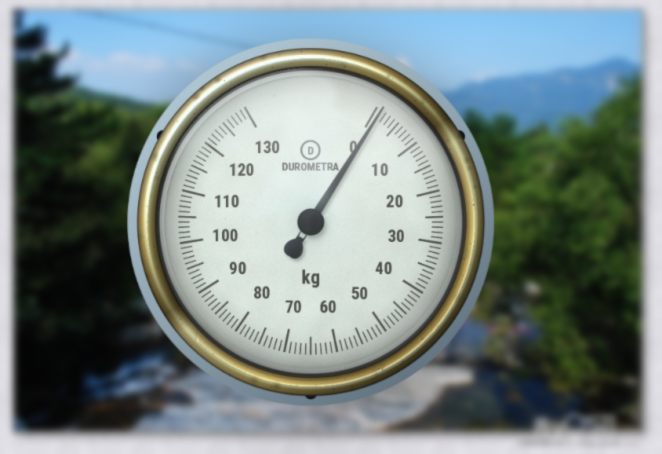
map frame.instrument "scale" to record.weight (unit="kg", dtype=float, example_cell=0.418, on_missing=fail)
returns 1
